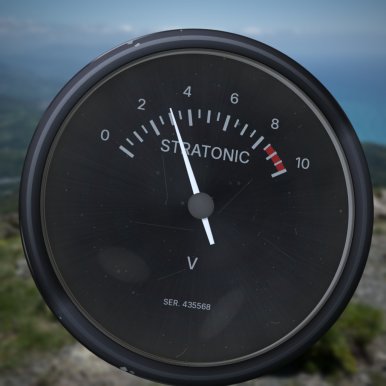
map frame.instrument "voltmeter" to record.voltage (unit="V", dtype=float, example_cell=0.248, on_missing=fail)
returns 3
